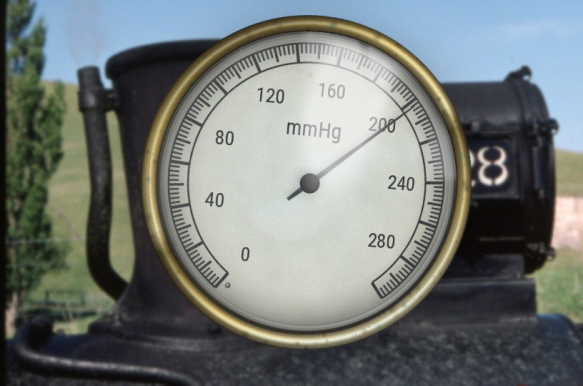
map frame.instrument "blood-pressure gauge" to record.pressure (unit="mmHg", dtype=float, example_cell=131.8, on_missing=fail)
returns 202
